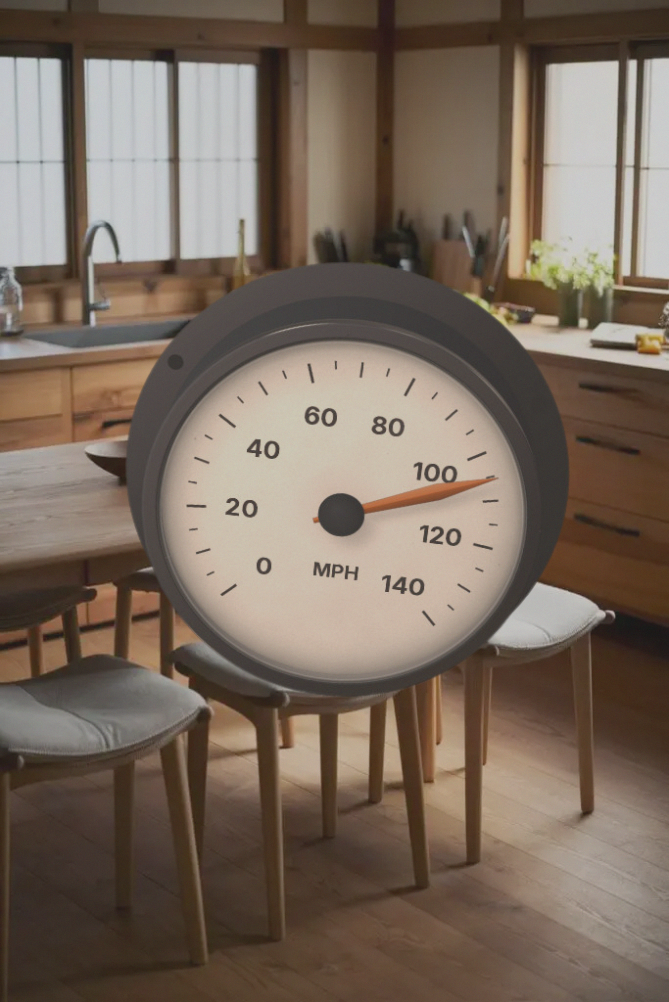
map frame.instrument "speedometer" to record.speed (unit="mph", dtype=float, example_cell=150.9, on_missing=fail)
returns 105
